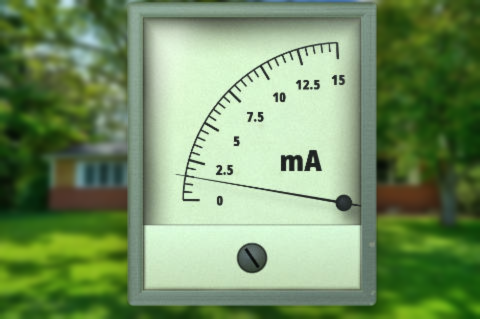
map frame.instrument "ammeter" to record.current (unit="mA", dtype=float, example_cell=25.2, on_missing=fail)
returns 1.5
